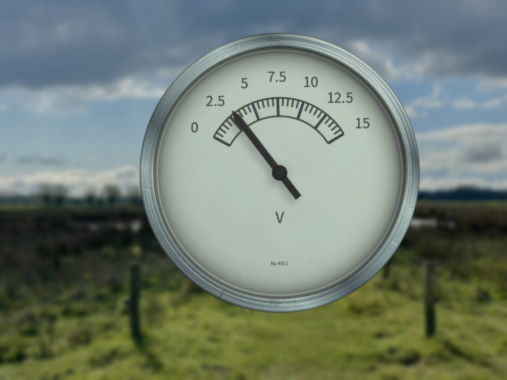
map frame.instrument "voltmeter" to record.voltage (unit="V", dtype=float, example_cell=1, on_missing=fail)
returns 3
